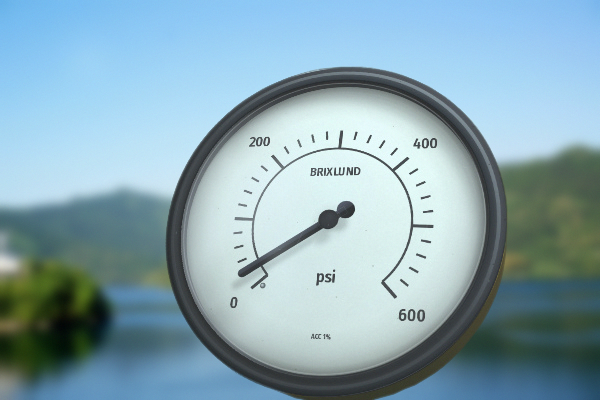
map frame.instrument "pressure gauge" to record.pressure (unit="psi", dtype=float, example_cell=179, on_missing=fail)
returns 20
